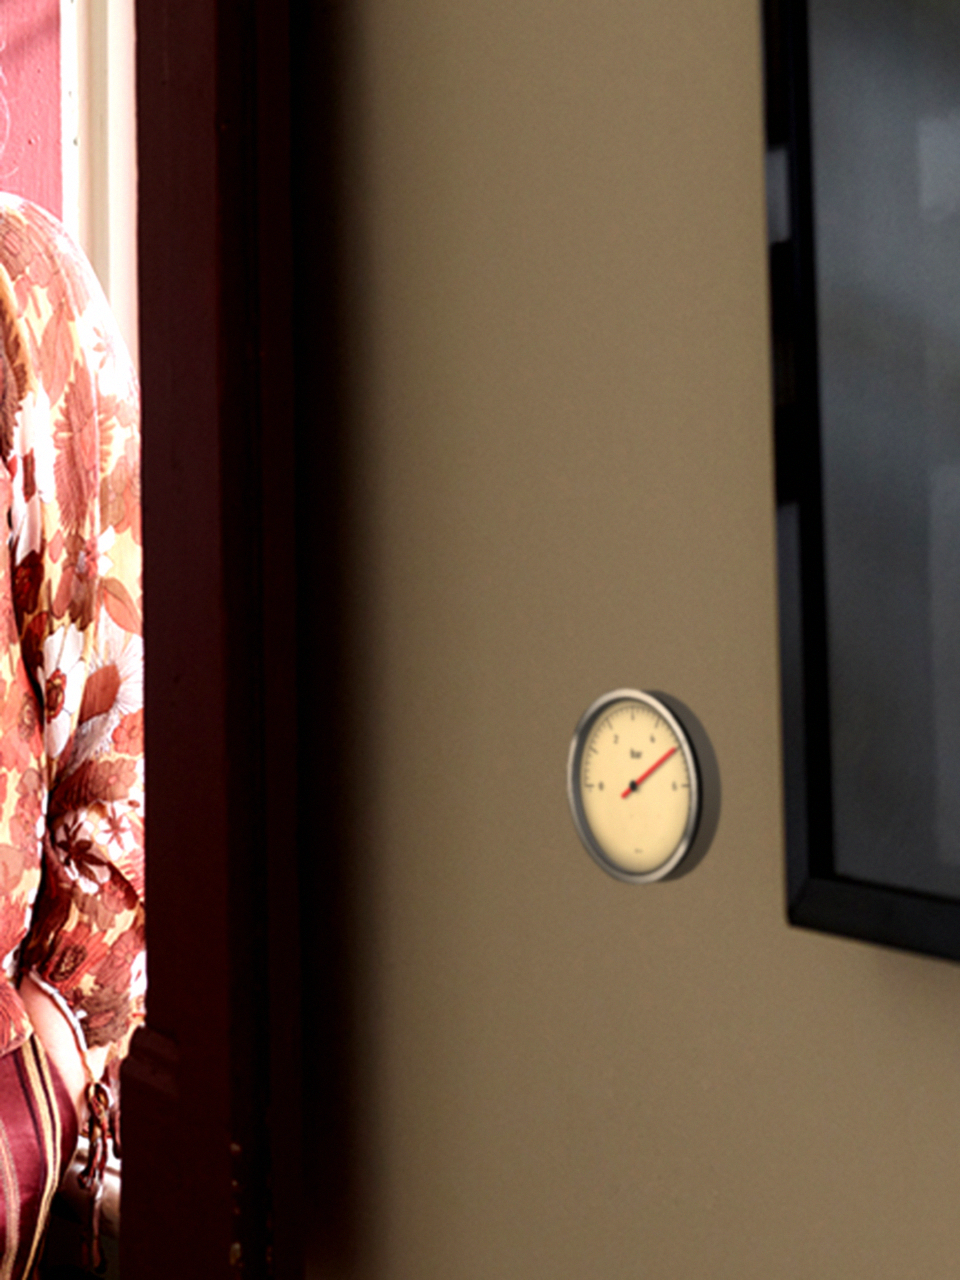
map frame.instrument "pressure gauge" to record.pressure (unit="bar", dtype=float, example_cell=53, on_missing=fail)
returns 5
